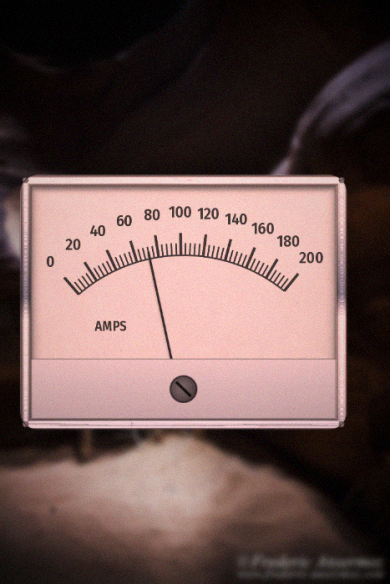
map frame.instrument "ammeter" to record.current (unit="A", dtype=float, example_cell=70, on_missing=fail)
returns 72
